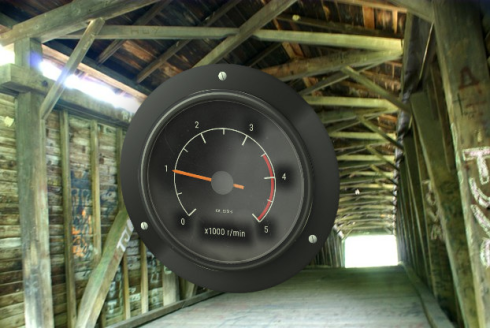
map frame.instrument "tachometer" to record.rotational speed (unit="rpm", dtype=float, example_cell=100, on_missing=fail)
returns 1000
